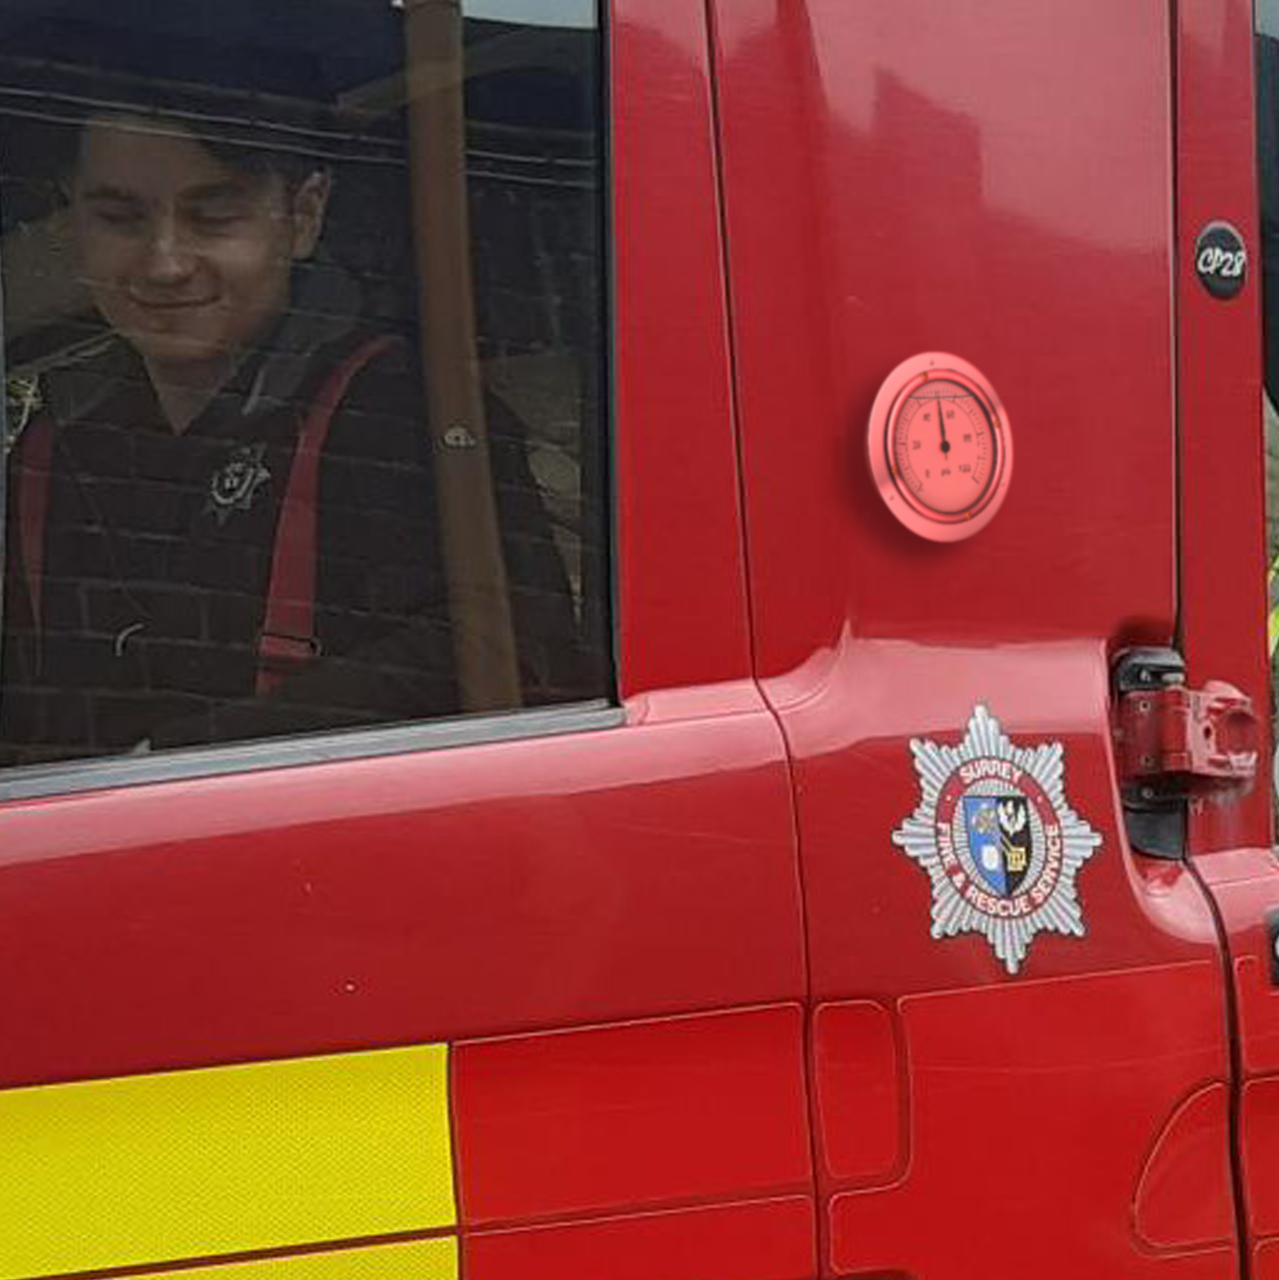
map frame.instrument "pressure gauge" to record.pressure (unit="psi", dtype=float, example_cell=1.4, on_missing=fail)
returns 50
